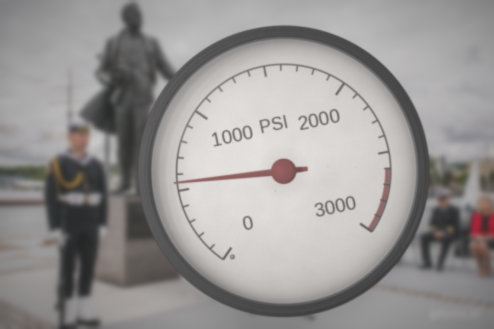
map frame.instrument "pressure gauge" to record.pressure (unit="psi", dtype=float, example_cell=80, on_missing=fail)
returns 550
